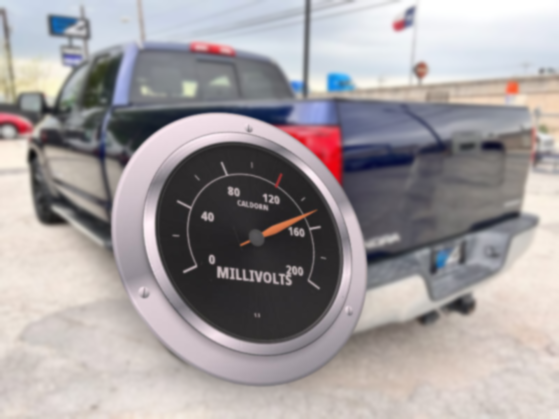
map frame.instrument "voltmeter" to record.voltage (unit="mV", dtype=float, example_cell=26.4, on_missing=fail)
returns 150
